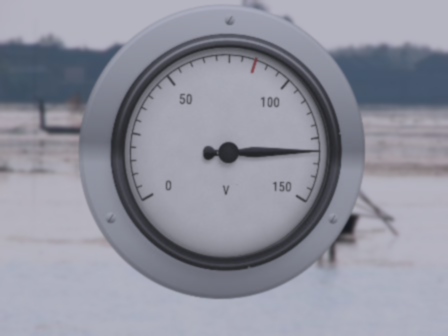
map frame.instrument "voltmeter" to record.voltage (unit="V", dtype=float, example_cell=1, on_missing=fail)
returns 130
